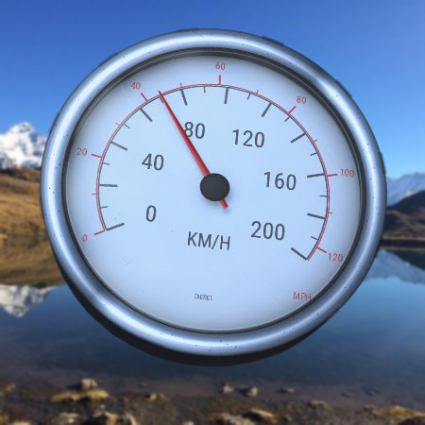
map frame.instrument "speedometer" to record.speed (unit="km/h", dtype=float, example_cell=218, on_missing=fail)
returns 70
